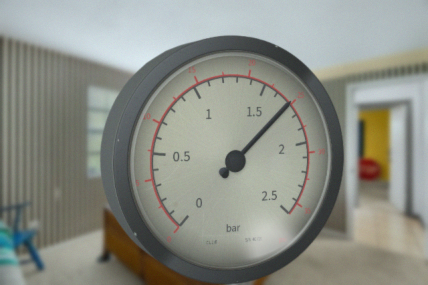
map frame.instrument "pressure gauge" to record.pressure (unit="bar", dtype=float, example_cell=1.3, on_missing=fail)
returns 1.7
